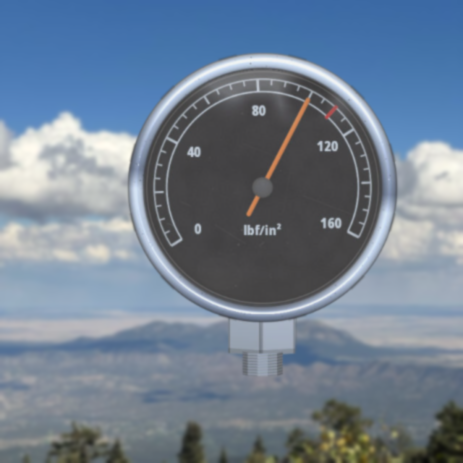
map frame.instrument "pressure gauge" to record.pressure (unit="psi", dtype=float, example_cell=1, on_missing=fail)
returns 100
